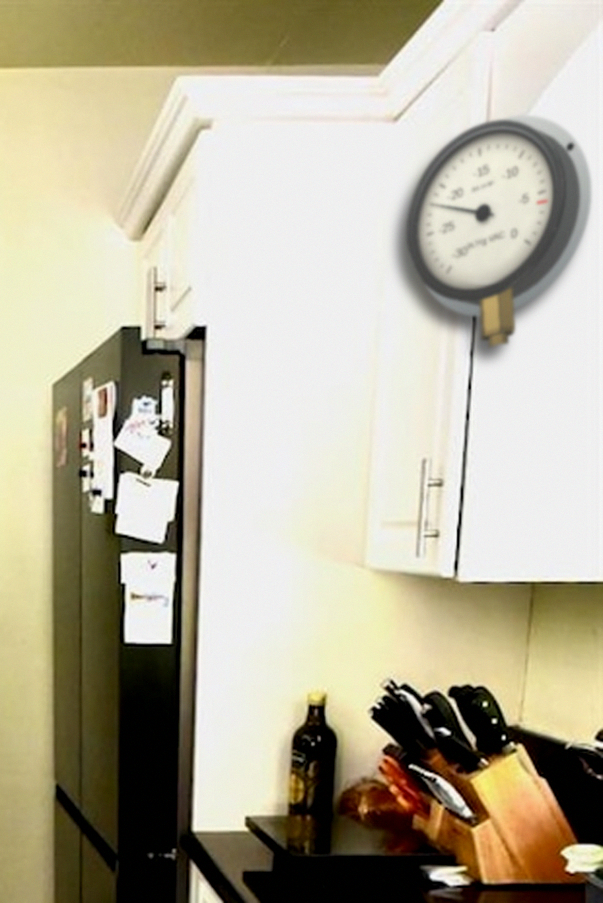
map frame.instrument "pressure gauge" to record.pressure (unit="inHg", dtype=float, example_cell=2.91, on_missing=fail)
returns -22
